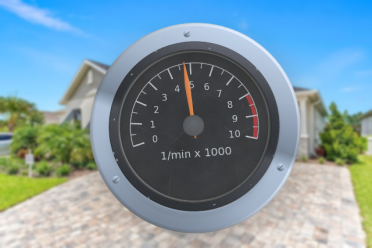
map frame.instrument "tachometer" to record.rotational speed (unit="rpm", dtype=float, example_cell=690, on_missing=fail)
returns 4750
